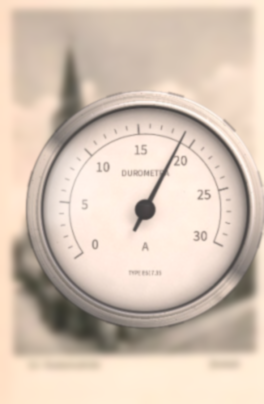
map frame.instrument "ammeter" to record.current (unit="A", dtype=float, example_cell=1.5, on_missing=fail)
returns 19
